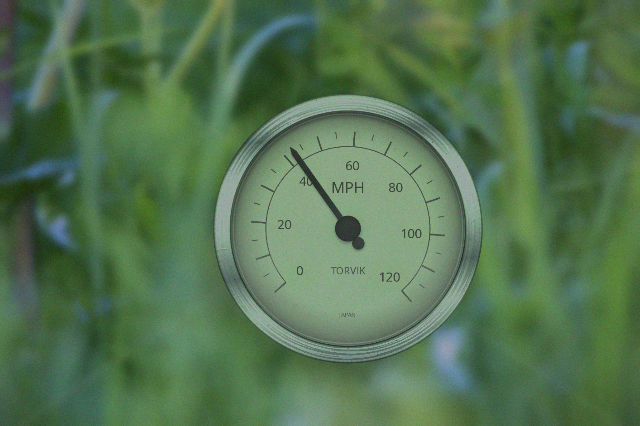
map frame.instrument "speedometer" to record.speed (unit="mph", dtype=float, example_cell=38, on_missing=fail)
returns 42.5
